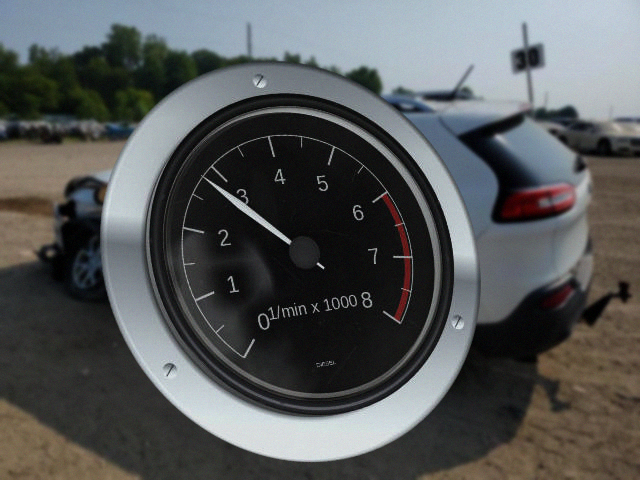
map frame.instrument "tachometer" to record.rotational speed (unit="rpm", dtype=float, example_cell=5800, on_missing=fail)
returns 2750
